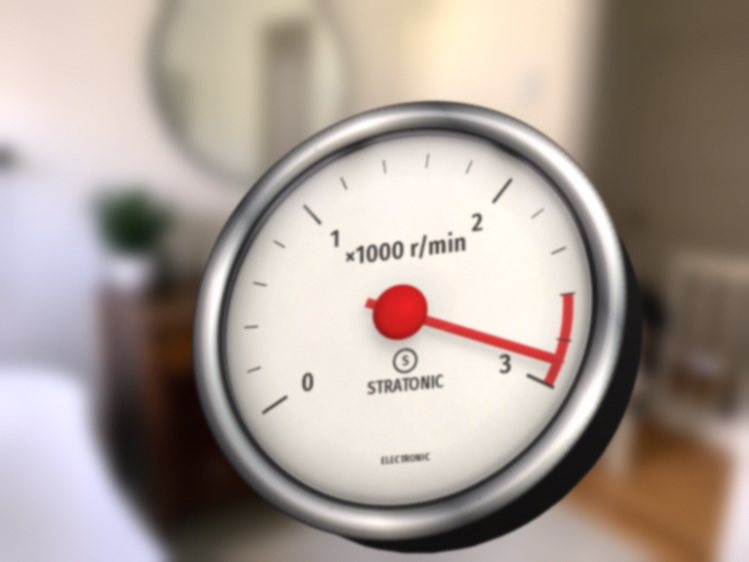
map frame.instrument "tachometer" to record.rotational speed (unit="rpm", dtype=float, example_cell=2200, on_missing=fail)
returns 2900
